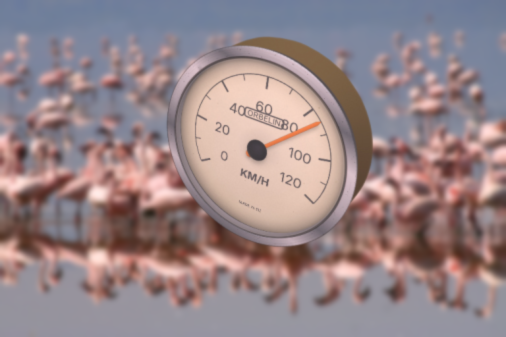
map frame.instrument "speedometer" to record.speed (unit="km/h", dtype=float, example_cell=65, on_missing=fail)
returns 85
